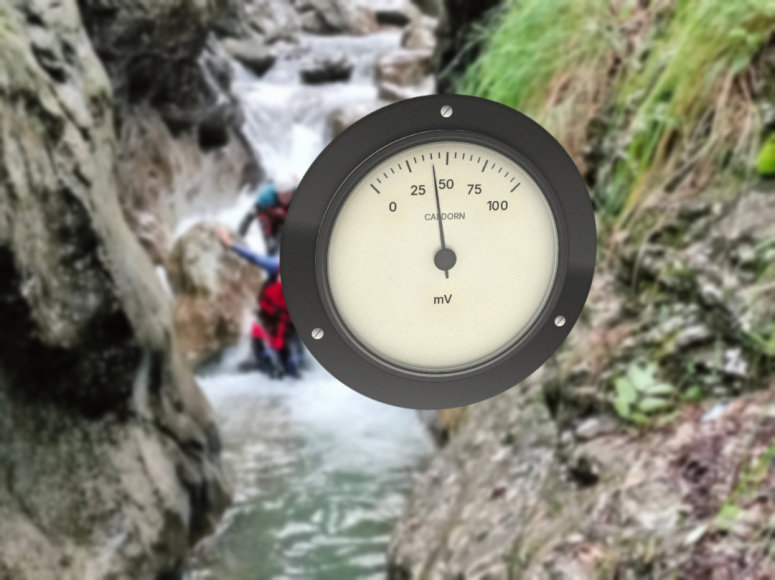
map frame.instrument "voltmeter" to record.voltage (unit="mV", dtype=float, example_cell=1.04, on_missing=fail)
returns 40
